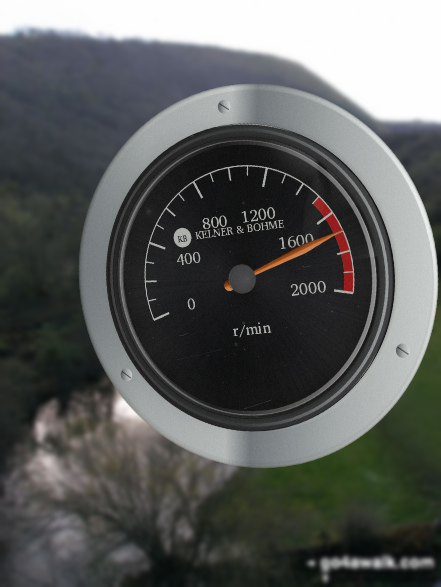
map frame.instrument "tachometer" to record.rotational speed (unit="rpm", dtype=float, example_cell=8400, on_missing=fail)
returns 1700
